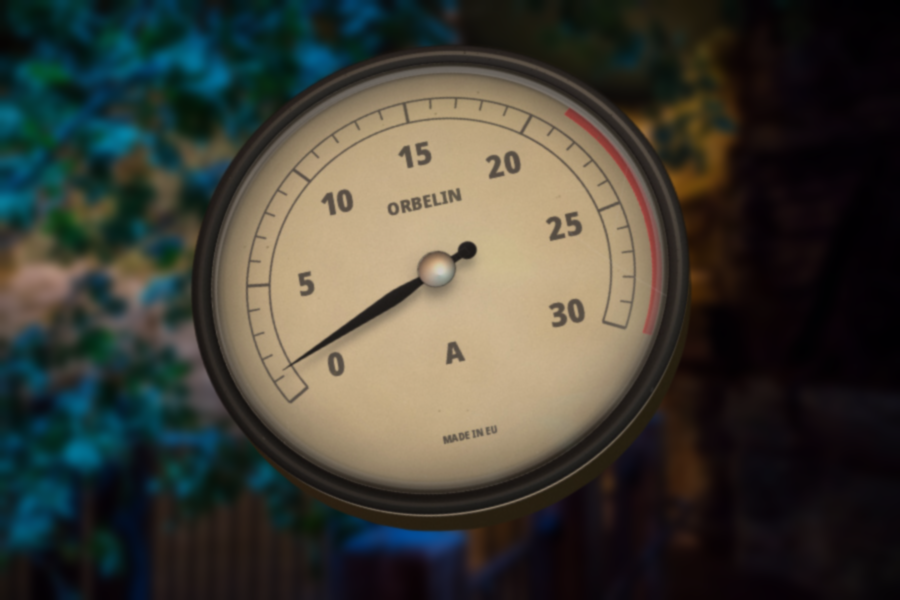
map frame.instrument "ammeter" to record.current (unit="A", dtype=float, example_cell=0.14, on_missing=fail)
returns 1
